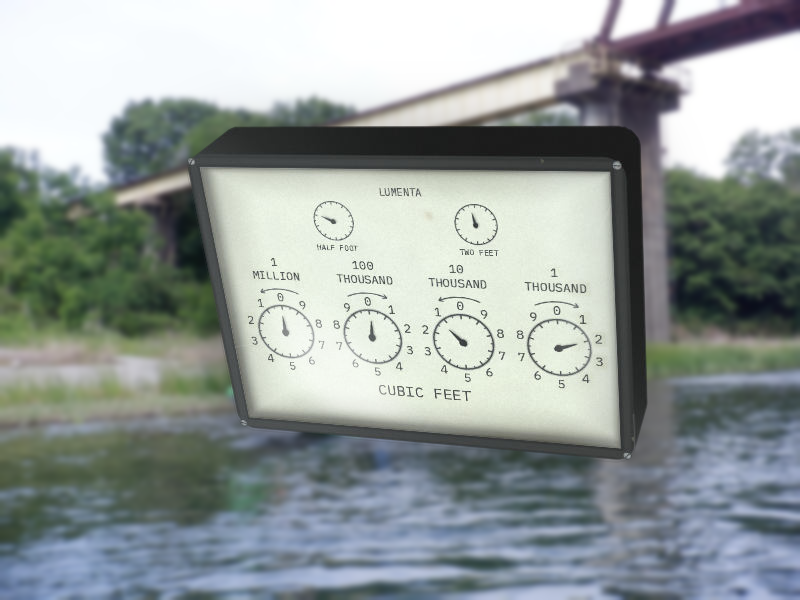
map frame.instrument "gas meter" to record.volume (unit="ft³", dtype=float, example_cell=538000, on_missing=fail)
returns 1200
